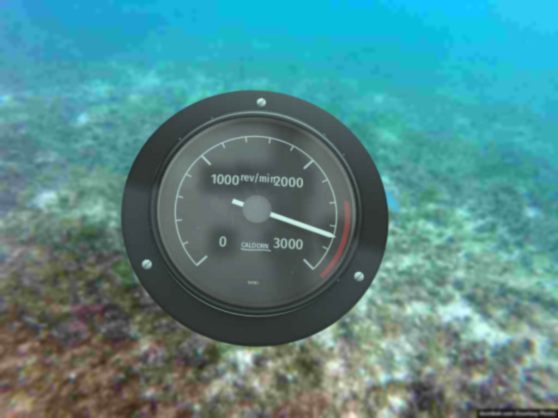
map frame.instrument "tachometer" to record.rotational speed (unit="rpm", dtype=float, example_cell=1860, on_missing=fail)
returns 2700
